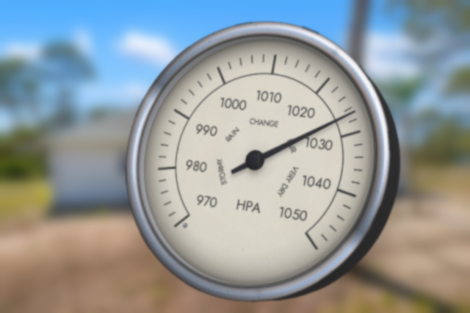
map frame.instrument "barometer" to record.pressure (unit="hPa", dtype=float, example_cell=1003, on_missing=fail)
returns 1027
